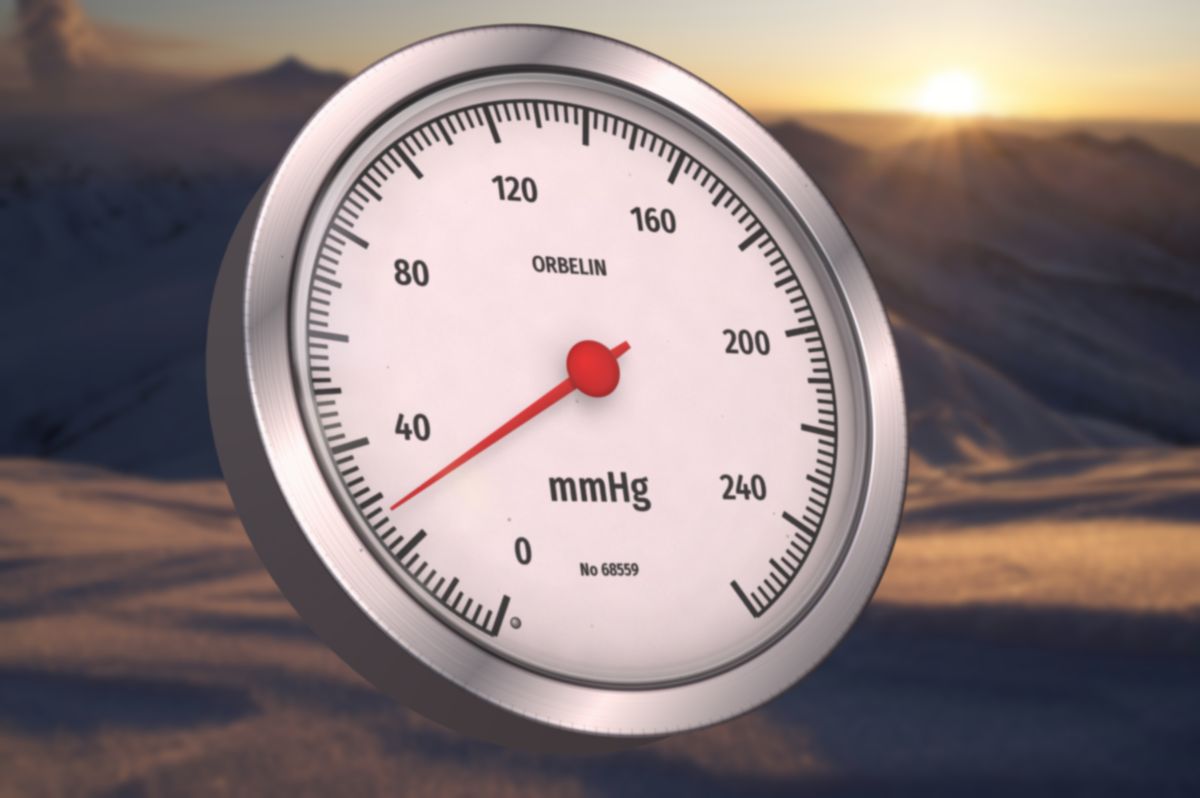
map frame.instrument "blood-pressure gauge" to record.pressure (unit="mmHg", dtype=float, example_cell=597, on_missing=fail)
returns 27
